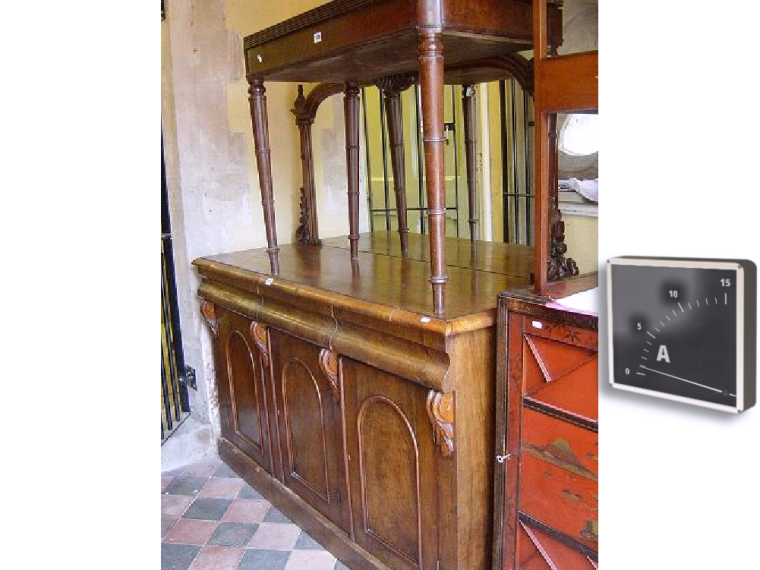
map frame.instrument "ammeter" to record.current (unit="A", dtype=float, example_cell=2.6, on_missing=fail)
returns 1
